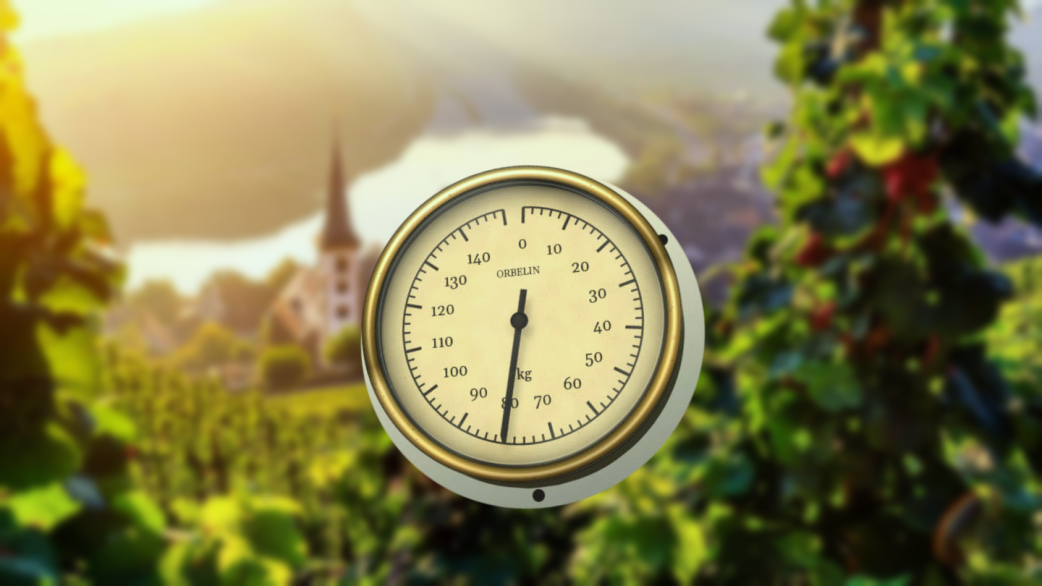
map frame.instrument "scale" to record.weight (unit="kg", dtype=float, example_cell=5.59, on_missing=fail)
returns 80
